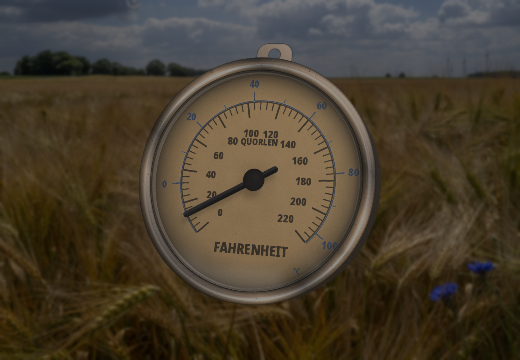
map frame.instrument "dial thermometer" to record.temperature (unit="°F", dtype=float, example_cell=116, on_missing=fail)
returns 12
